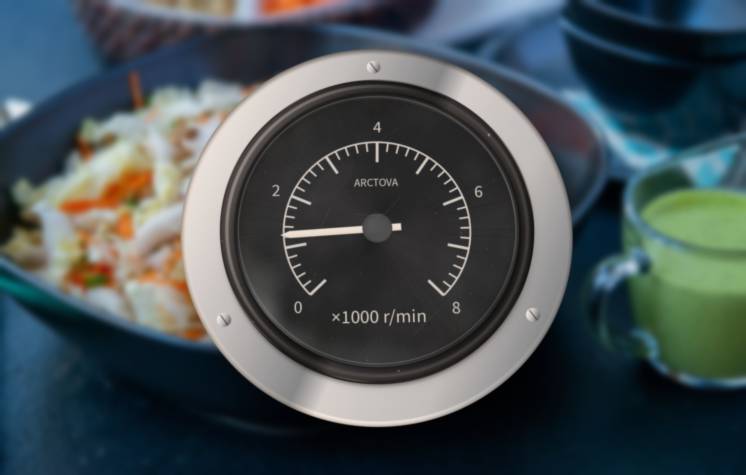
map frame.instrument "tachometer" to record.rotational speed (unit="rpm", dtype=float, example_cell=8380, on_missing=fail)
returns 1200
